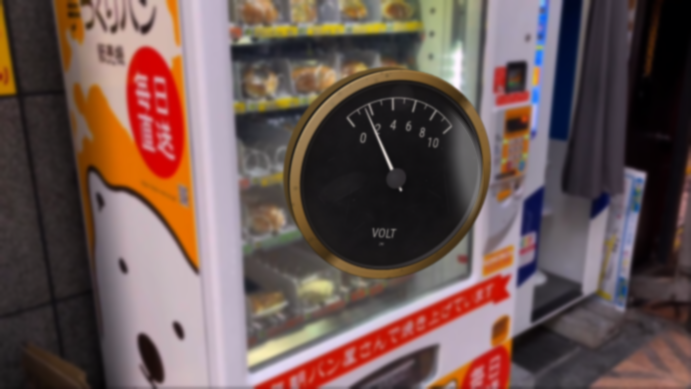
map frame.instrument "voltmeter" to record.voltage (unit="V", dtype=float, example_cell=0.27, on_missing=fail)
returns 1.5
